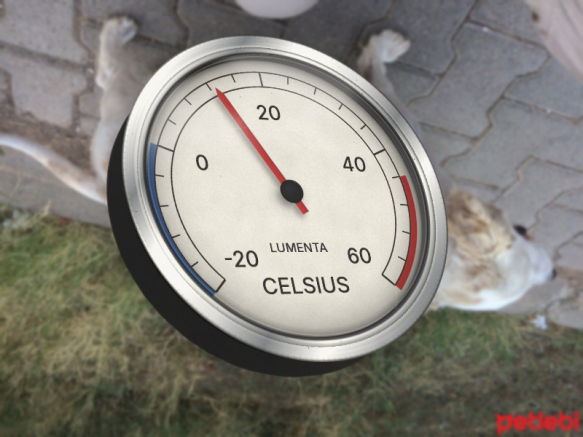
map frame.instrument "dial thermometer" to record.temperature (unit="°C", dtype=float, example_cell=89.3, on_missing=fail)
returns 12
